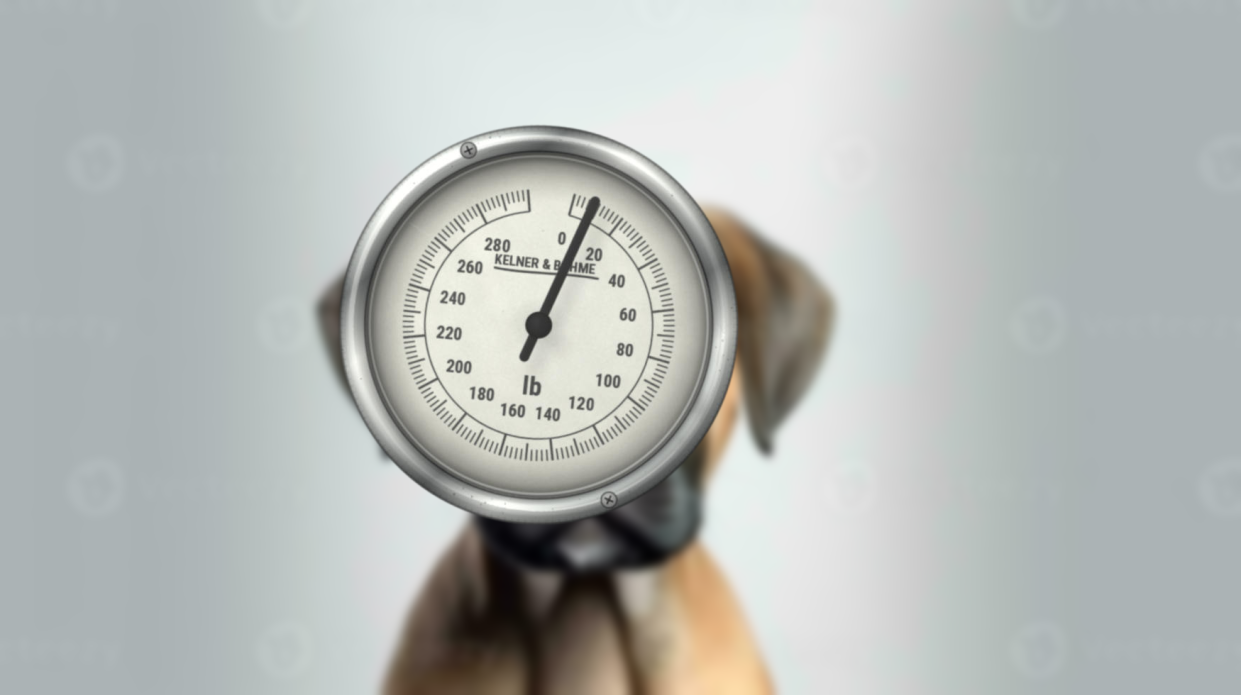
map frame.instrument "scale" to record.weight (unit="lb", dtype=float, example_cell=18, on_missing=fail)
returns 8
